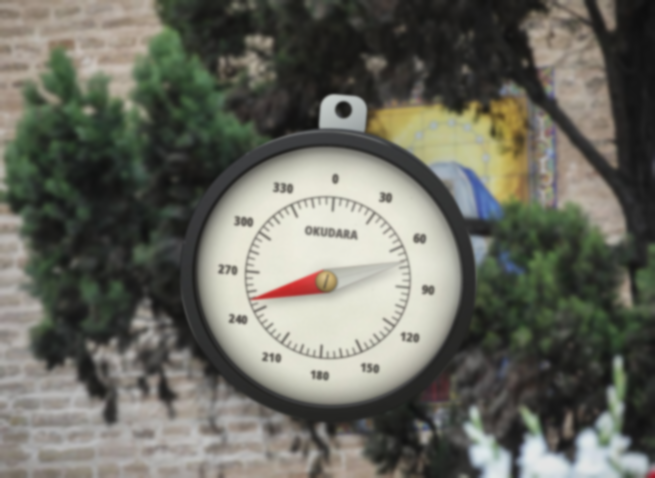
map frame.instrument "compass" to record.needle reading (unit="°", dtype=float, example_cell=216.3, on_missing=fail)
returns 250
